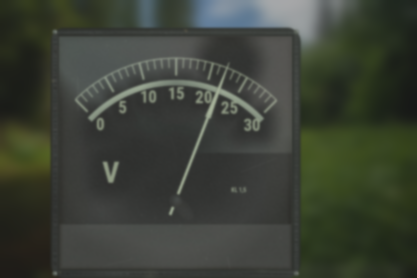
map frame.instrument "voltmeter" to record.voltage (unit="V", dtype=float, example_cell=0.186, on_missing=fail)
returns 22
